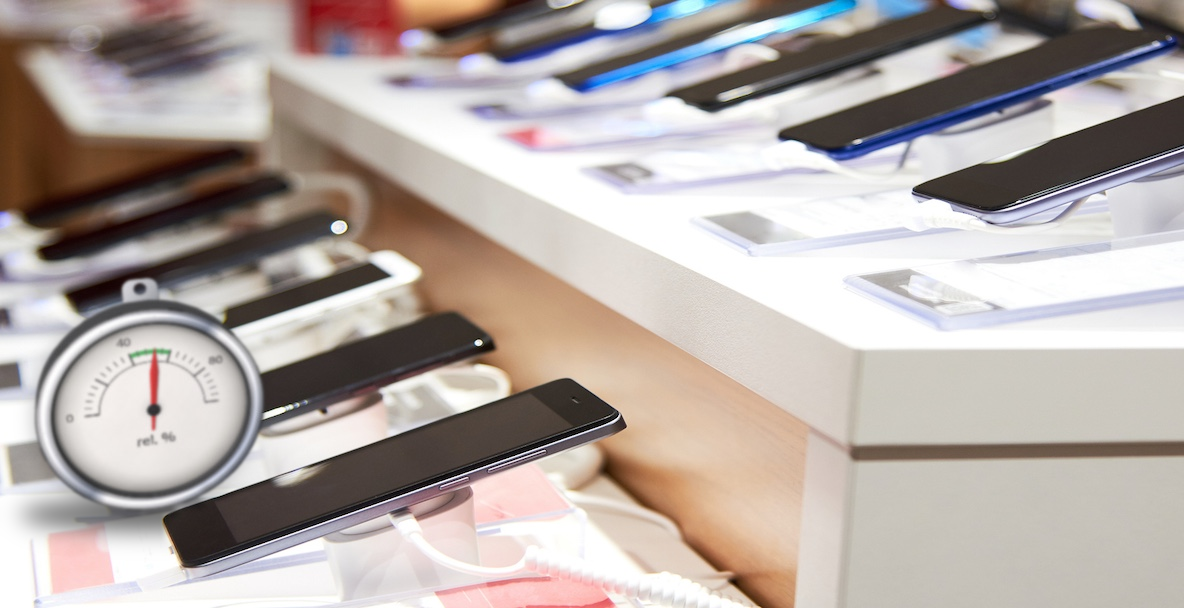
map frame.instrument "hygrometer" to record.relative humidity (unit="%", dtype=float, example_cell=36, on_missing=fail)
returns 52
